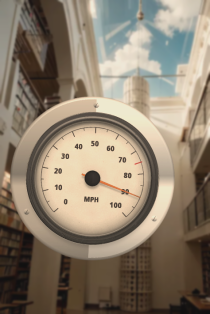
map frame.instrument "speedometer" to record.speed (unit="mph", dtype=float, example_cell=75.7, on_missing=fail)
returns 90
